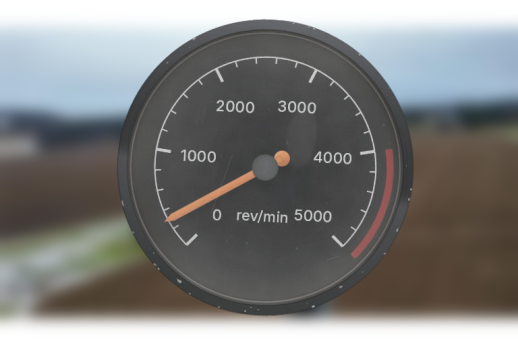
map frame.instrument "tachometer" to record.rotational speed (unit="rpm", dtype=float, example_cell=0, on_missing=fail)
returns 300
